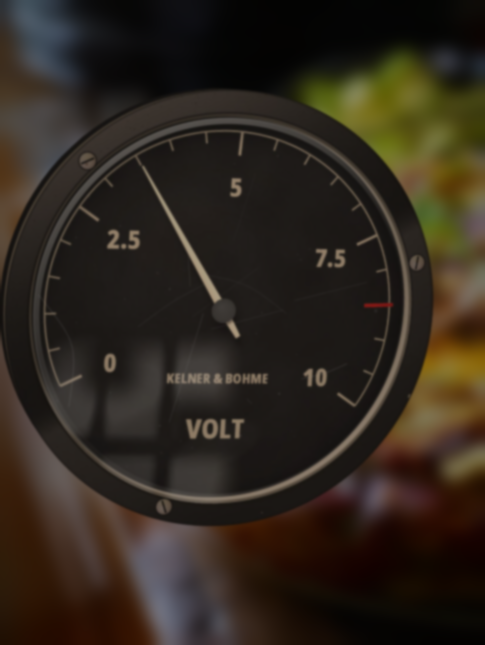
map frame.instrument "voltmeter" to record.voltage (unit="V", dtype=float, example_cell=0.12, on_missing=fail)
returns 3.5
